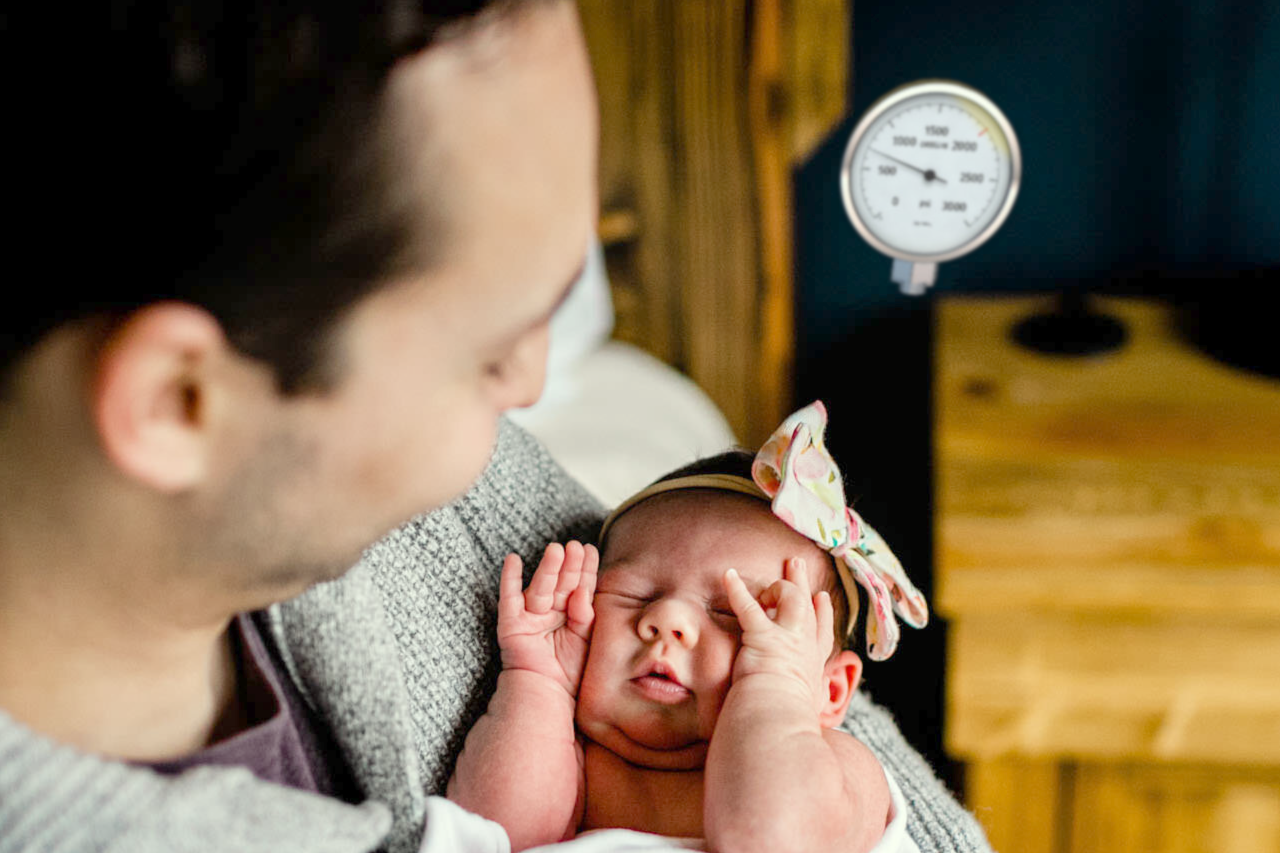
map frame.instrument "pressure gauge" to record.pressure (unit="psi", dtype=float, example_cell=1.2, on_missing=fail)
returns 700
